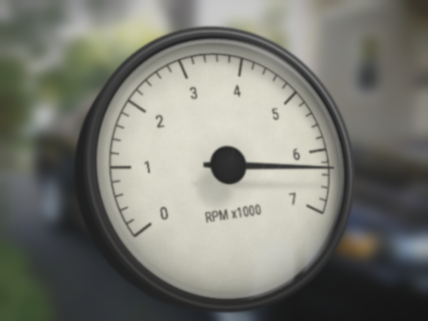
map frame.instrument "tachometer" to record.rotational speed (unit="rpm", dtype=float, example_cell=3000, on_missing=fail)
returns 6300
